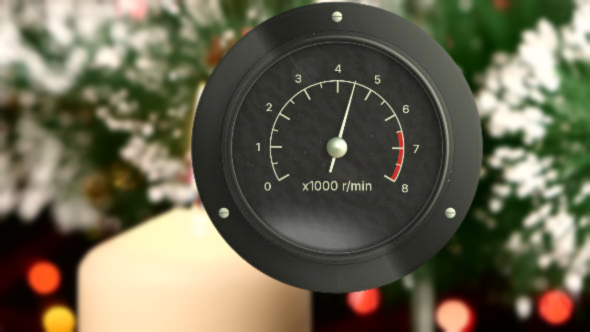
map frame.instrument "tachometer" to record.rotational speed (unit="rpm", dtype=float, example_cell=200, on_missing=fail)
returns 4500
